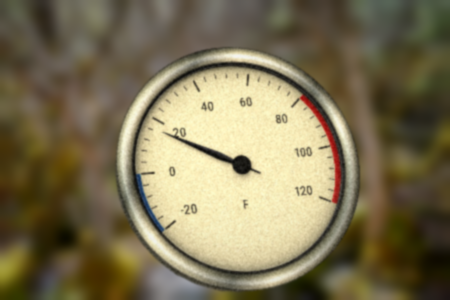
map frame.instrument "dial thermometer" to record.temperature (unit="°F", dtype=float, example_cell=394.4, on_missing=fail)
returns 16
